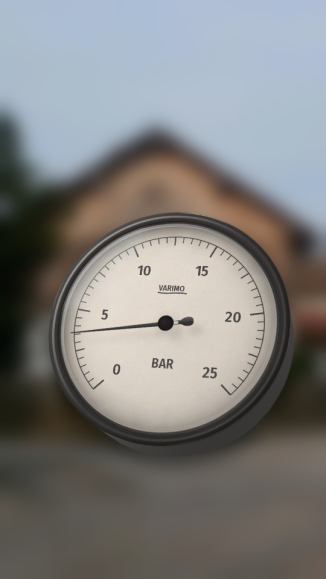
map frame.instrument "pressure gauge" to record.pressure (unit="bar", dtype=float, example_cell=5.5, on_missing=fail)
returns 3.5
